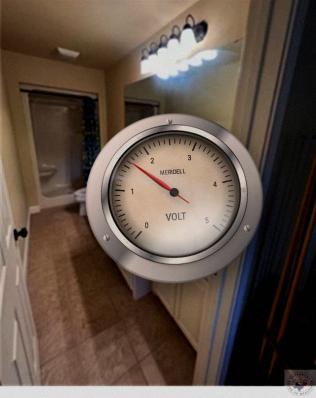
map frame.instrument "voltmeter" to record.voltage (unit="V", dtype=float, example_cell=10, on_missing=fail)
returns 1.6
